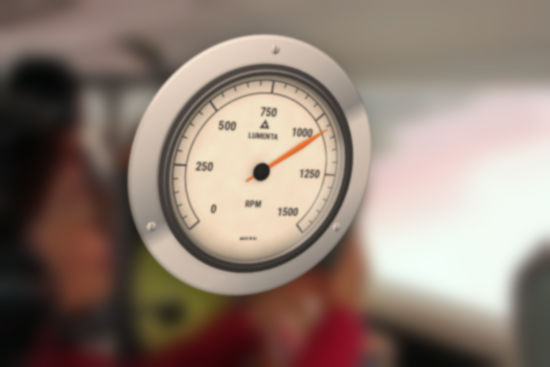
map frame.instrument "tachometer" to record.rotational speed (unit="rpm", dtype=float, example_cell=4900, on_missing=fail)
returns 1050
